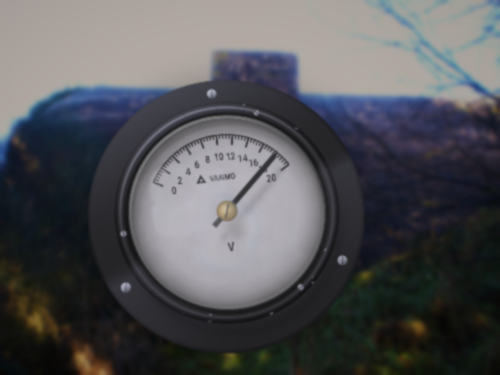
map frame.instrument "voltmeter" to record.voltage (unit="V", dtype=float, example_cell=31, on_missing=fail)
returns 18
